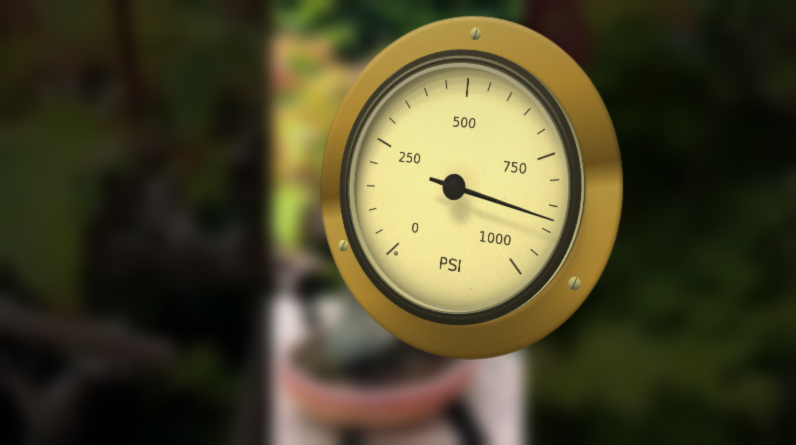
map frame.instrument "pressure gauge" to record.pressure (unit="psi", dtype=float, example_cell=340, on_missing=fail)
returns 875
